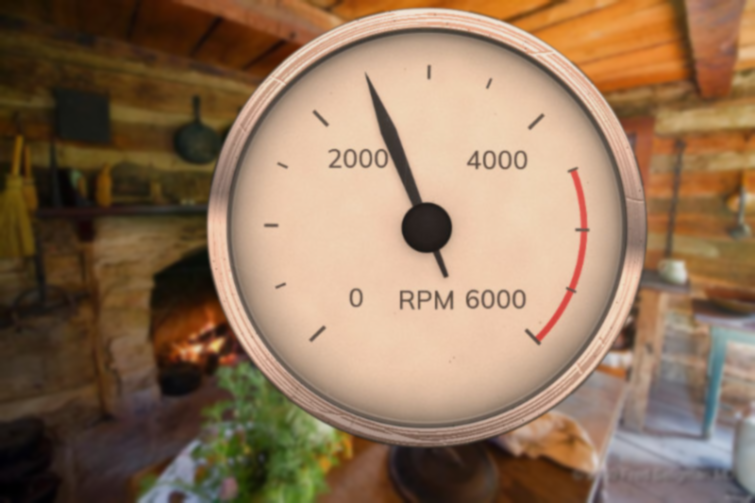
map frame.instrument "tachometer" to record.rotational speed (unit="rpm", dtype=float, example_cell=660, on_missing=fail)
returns 2500
